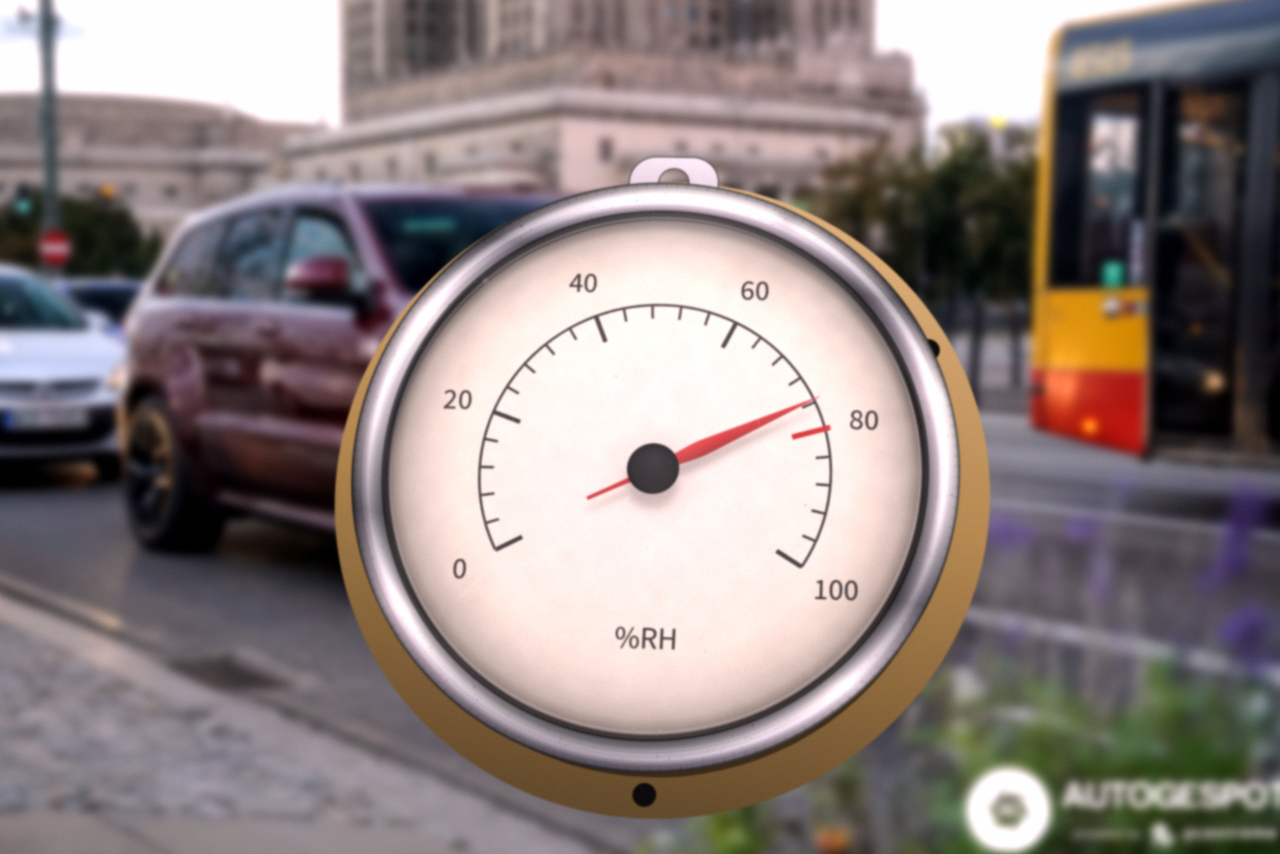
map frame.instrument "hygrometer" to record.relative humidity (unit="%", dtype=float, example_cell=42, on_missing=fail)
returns 76
